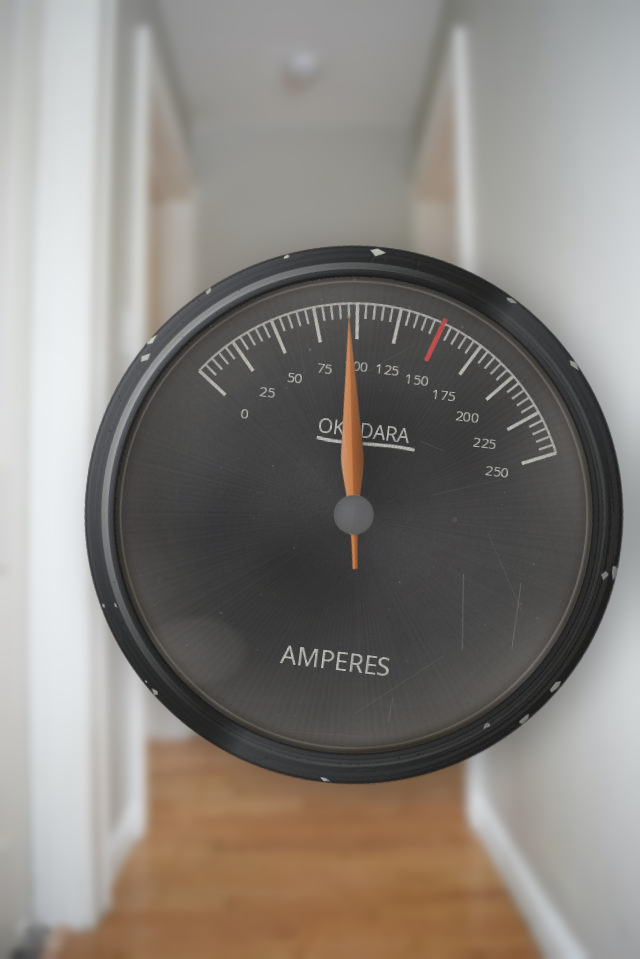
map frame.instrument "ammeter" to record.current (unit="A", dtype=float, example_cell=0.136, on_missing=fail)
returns 95
